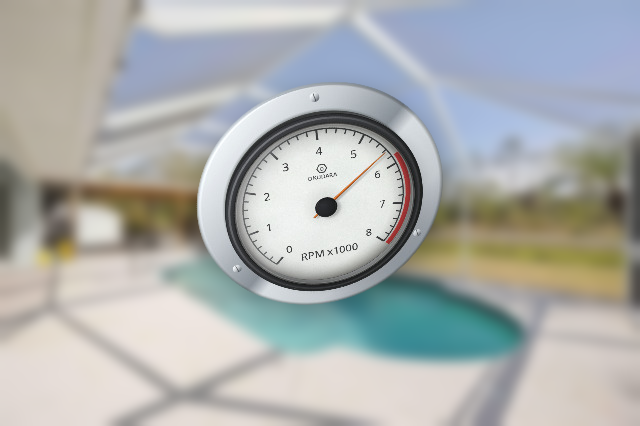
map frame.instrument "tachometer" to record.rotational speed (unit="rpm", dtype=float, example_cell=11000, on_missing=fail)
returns 5600
